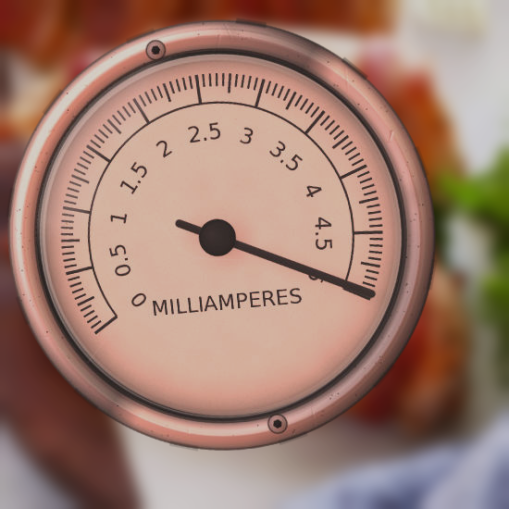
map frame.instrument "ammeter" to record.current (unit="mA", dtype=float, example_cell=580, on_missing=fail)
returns 4.95
